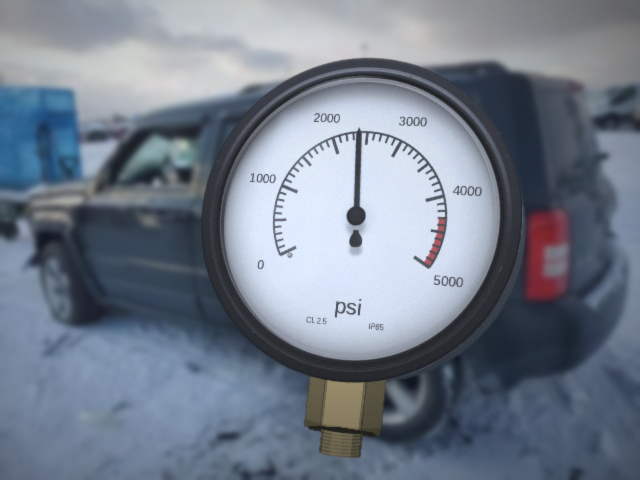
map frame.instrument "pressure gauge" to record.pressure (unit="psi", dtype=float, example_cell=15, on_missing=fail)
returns 2400
